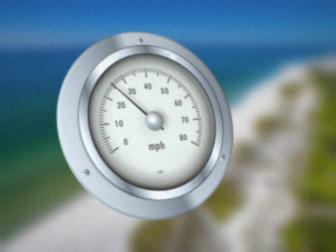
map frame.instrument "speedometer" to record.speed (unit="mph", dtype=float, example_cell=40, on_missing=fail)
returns 25
